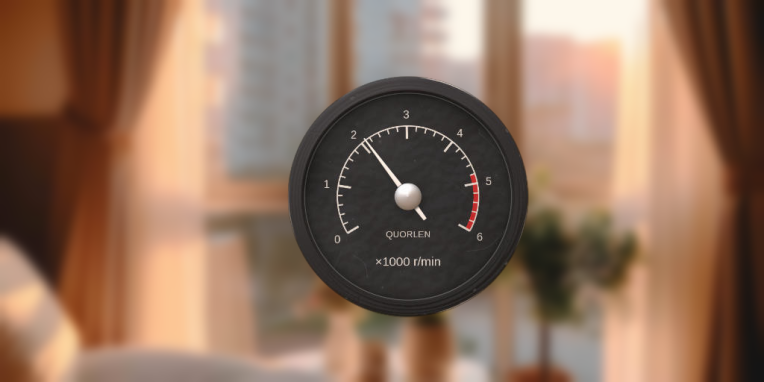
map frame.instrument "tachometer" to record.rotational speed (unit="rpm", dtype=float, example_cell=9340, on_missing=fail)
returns 2100
